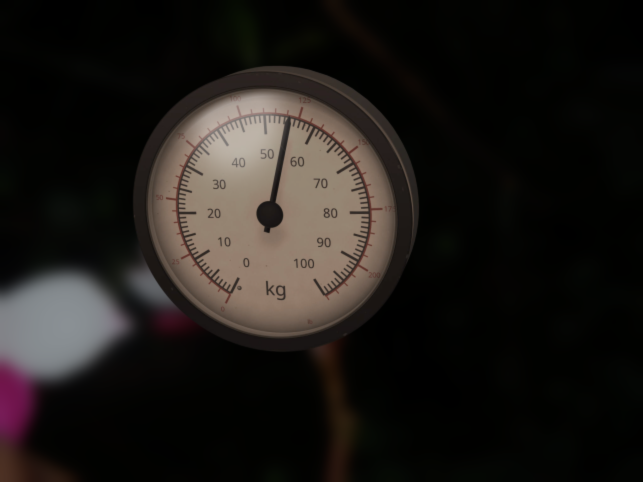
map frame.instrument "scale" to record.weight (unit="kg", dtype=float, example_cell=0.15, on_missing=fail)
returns 55
